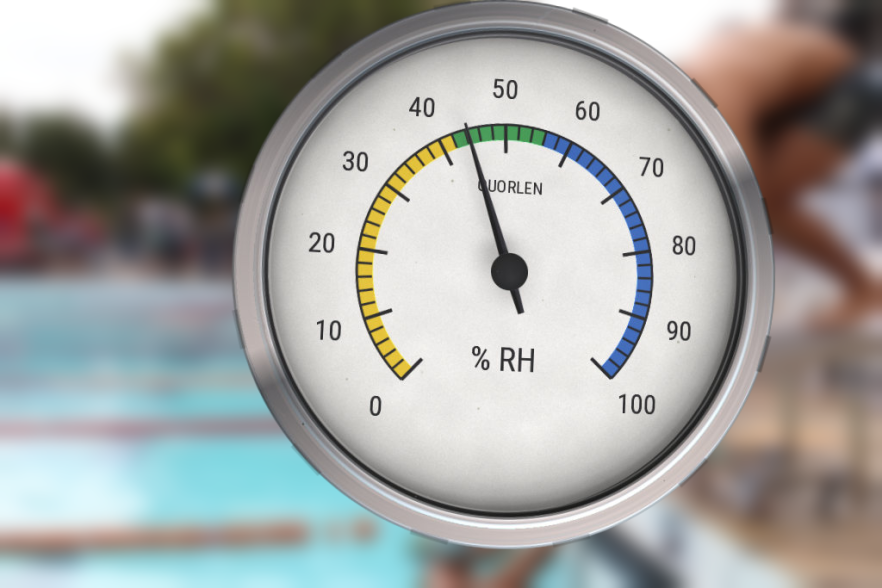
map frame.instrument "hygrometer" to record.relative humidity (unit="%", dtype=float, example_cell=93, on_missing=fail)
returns 44
